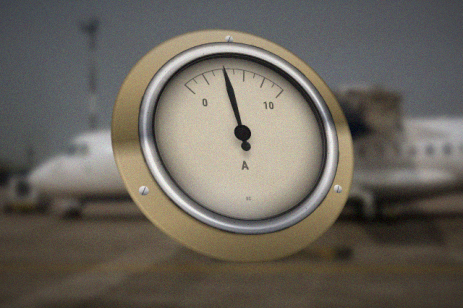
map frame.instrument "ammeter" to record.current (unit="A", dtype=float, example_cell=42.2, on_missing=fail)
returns 4
